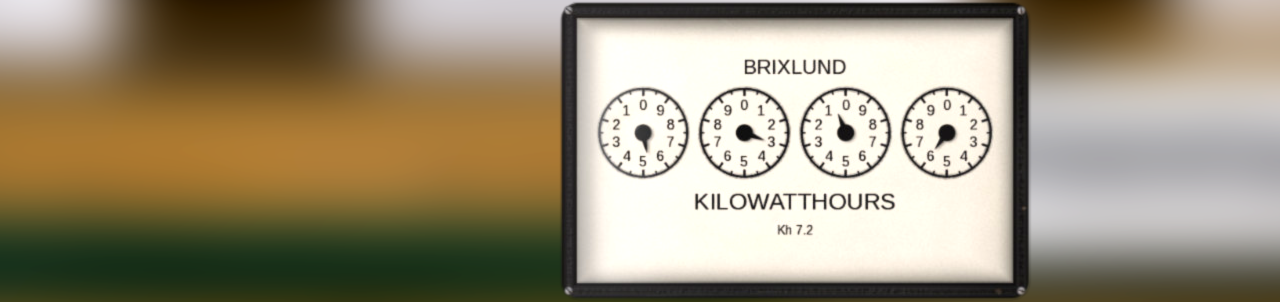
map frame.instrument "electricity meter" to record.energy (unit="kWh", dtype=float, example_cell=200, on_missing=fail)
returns 5306
